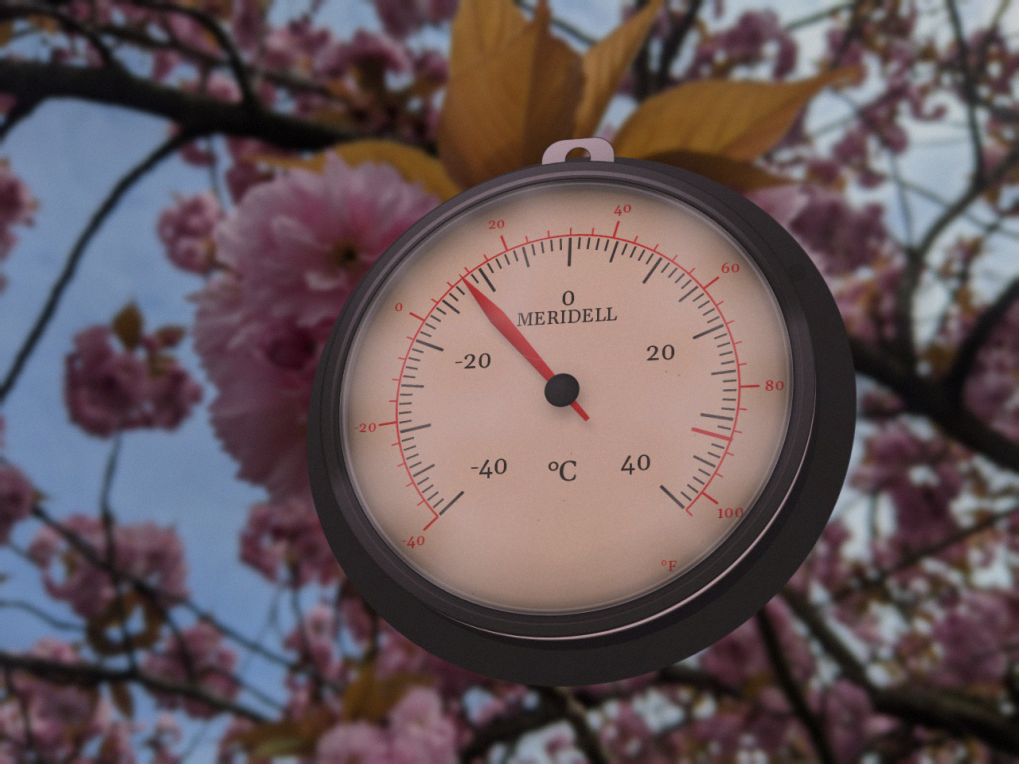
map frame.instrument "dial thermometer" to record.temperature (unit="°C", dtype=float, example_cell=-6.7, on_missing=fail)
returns -12
